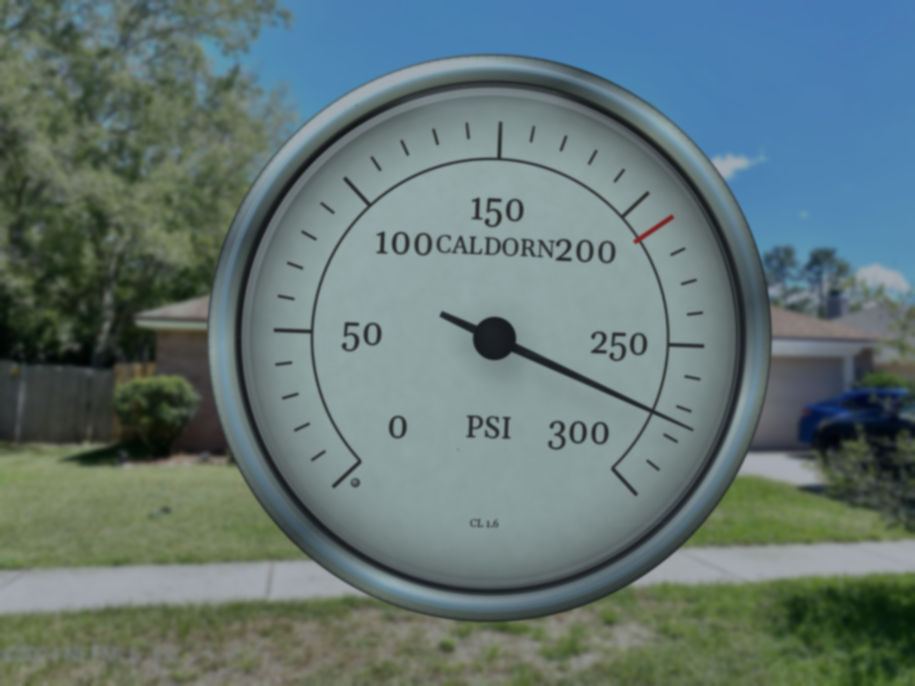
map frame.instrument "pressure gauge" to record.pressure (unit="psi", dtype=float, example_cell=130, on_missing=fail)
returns 275
